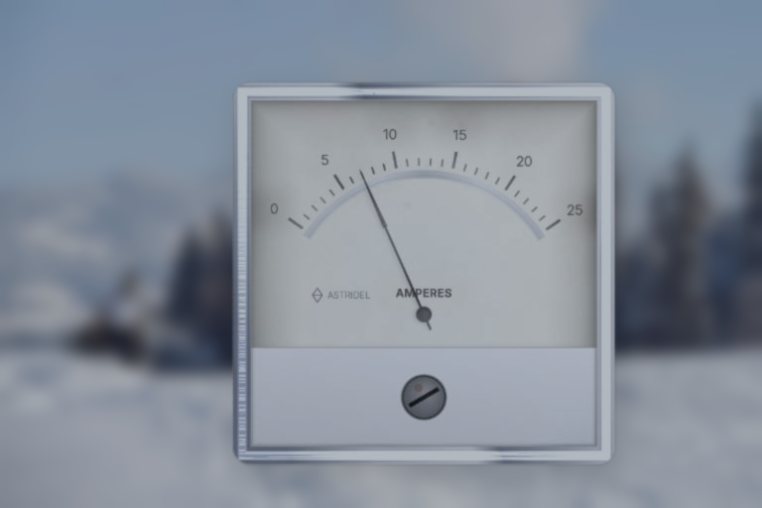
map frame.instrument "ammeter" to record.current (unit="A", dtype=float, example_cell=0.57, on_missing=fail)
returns 7
